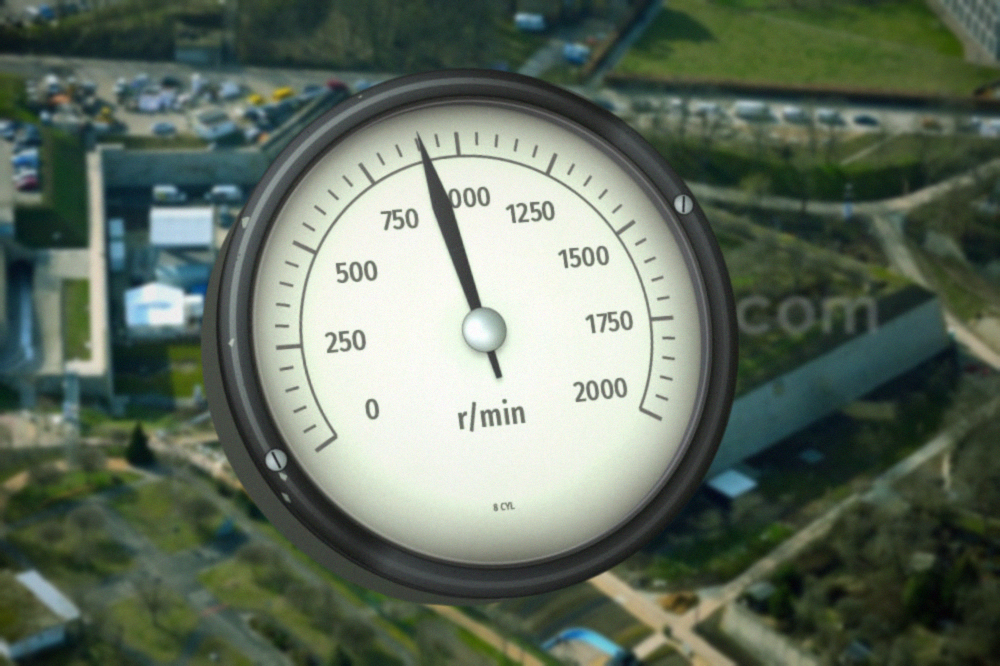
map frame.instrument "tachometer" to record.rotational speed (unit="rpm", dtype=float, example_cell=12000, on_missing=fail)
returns 900
